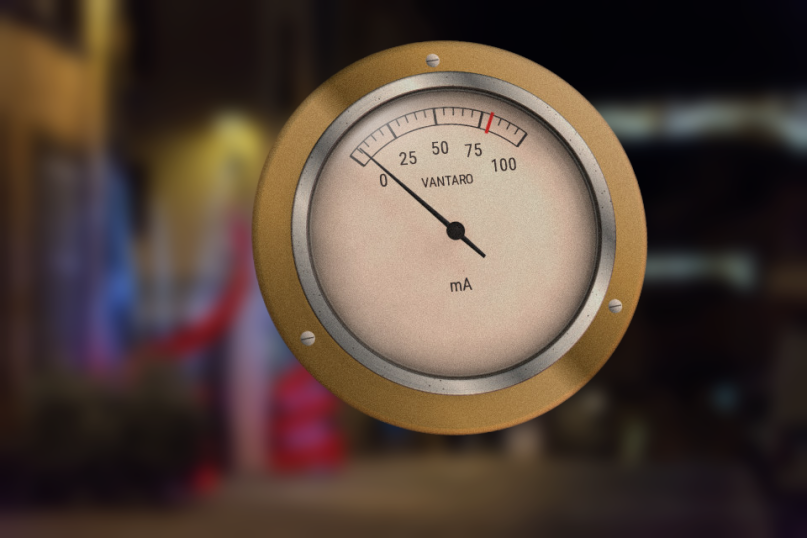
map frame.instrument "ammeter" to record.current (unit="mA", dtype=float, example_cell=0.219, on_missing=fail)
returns 5
